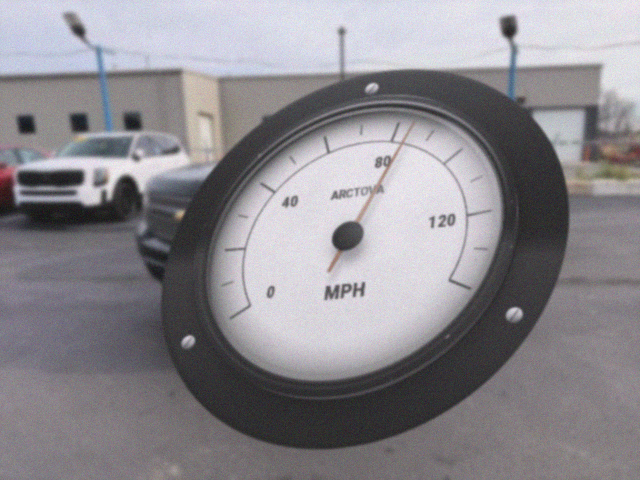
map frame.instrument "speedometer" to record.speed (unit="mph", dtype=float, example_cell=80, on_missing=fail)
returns 85
